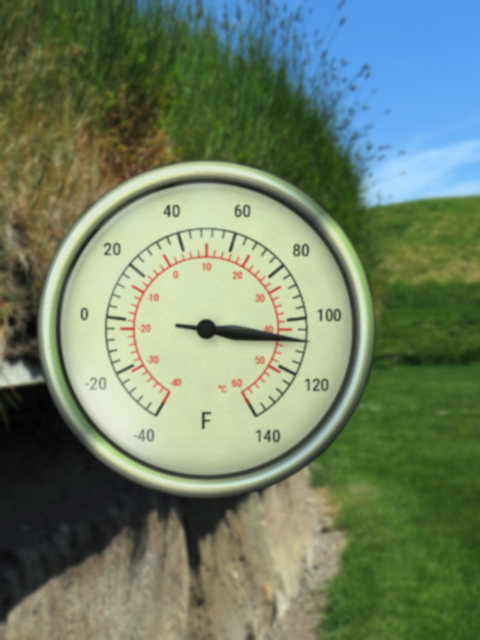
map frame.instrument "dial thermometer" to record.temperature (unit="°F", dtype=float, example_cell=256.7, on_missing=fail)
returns 108
